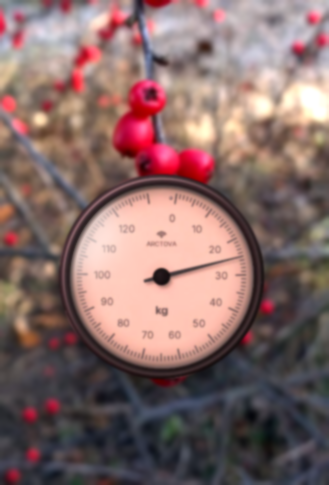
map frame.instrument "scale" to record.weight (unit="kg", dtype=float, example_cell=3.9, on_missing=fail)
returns 25
